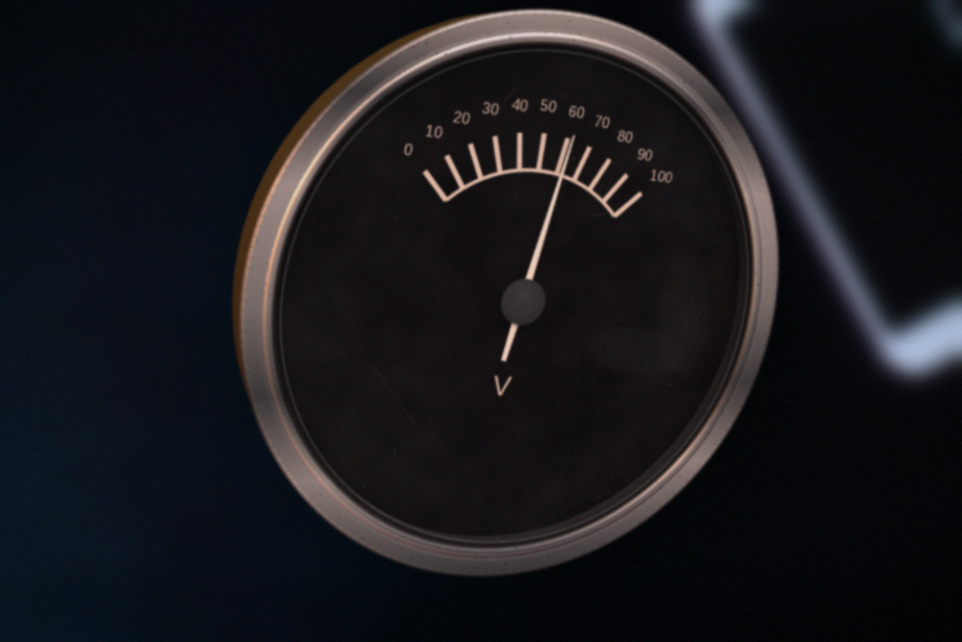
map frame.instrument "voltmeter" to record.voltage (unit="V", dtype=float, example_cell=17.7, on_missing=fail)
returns 60
